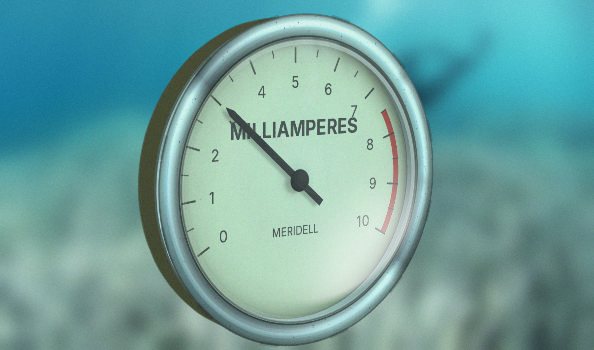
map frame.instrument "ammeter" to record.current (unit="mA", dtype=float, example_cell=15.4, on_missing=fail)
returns 3
